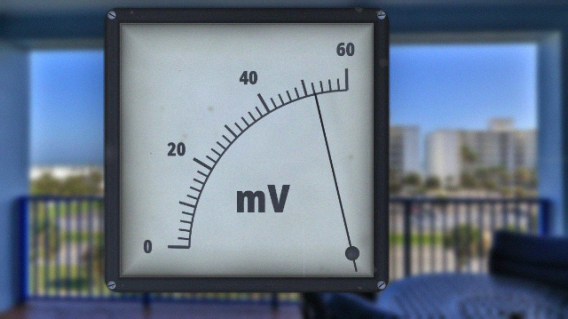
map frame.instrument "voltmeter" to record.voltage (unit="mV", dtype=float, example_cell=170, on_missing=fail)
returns 52
